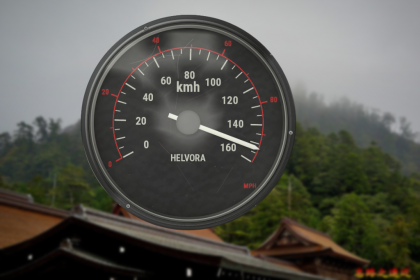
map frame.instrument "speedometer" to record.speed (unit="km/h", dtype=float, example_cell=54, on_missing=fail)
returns 152.5
